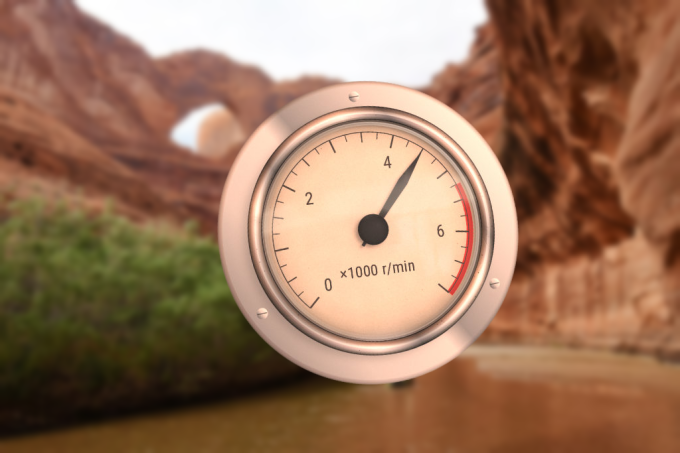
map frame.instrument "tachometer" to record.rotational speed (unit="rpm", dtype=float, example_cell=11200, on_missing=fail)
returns 4500
